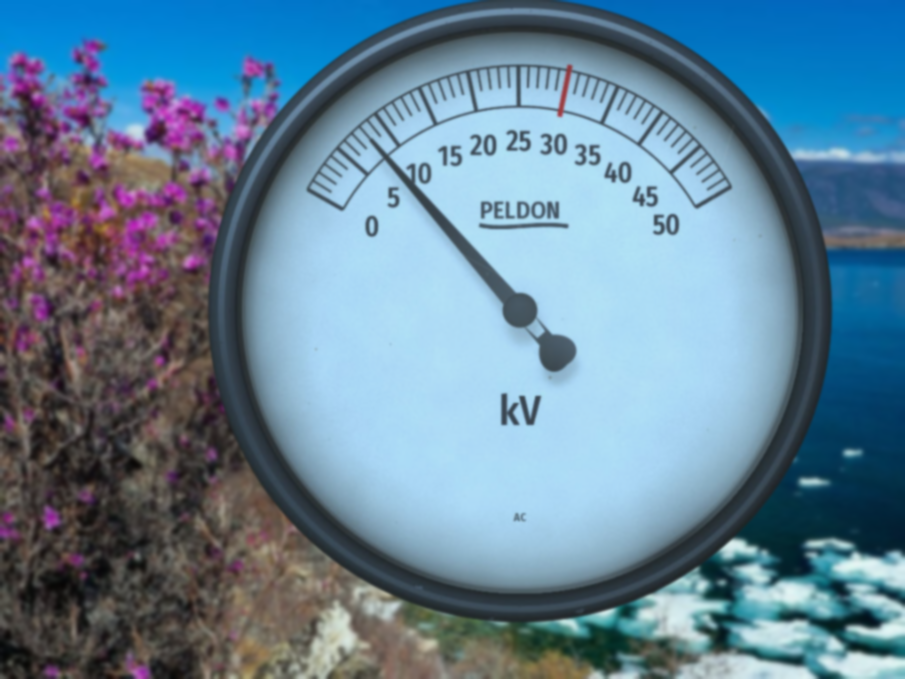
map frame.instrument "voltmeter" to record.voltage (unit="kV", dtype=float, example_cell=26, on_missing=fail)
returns 8
